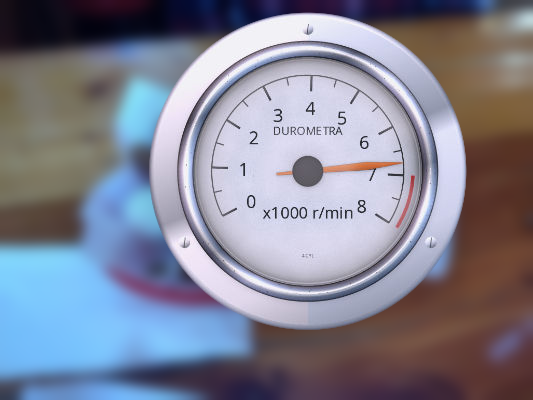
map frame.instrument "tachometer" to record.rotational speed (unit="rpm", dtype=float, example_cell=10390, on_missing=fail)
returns 6750
